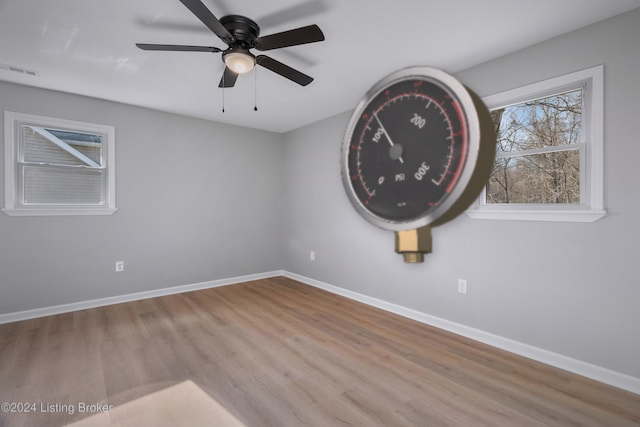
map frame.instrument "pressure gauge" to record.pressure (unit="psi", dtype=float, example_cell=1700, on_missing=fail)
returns 120
